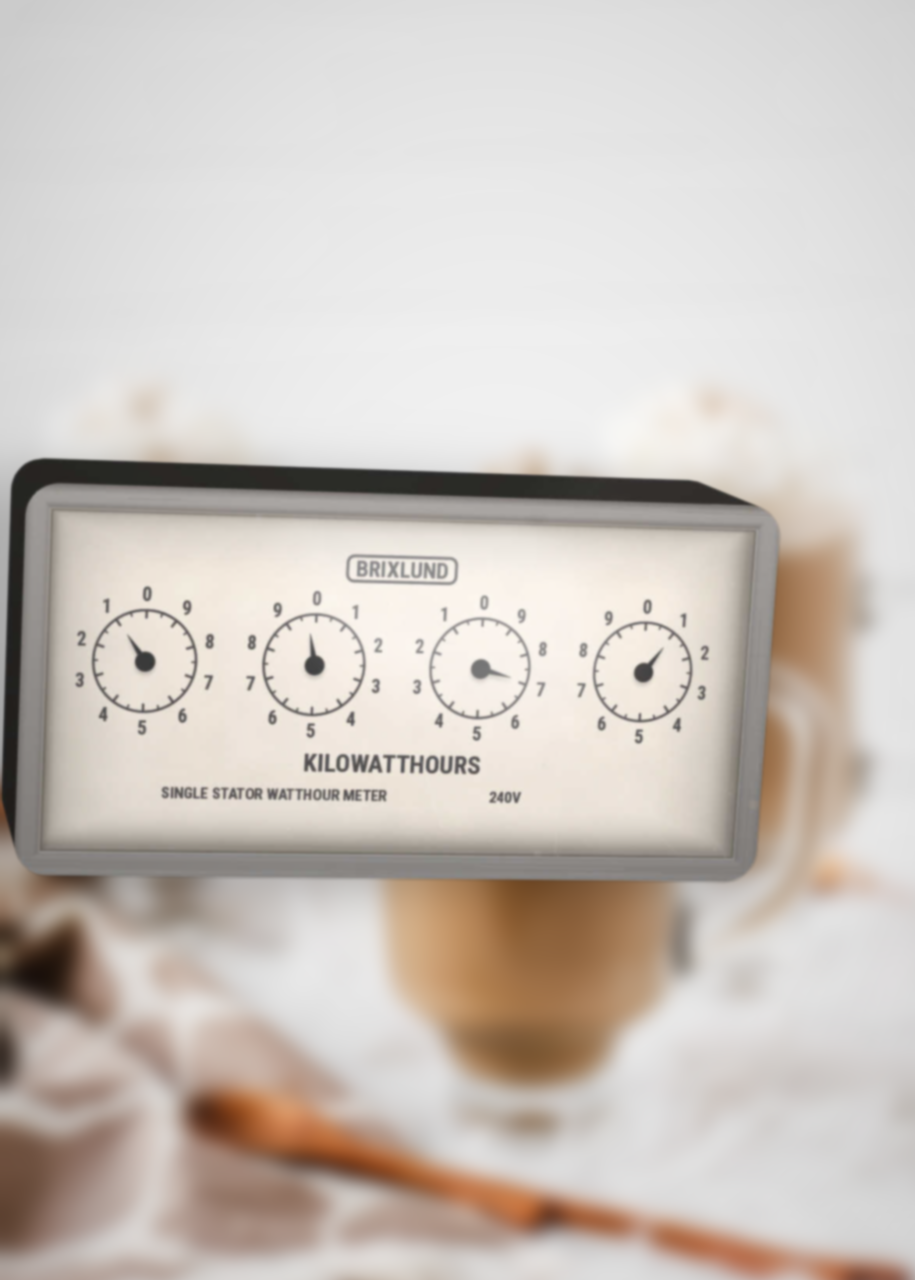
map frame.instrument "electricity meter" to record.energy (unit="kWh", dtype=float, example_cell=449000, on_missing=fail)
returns 971
